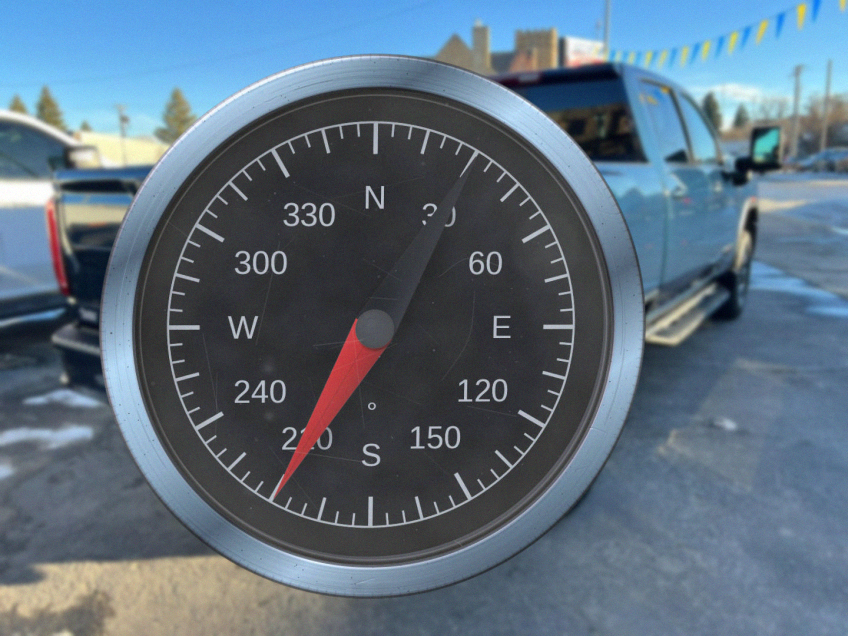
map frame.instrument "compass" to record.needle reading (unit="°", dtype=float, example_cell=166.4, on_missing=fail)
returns 210
